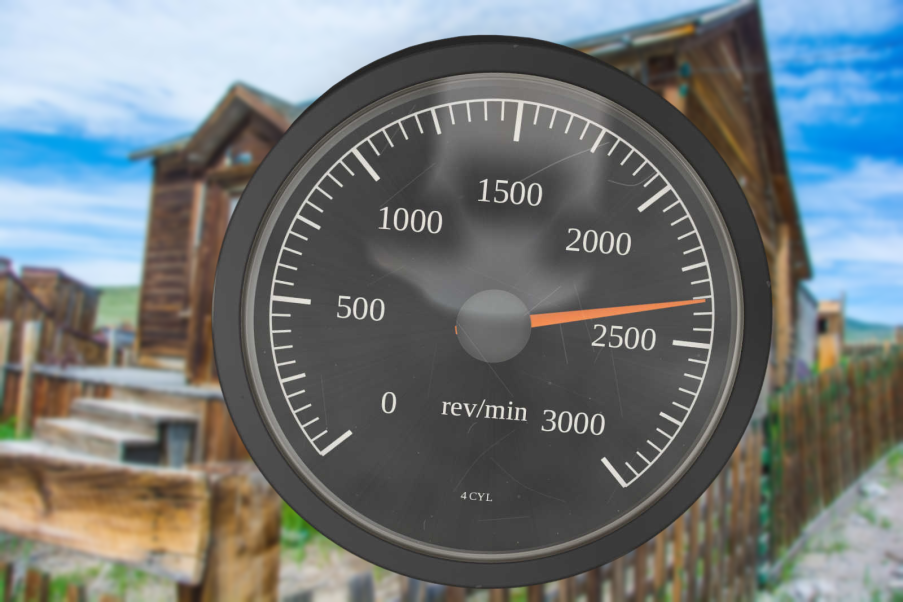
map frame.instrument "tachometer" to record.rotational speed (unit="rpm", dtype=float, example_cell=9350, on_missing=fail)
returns 2350
